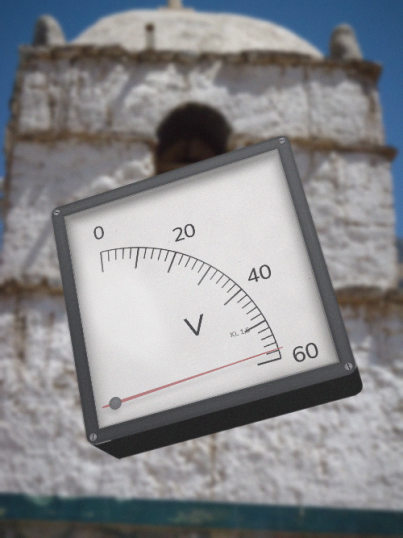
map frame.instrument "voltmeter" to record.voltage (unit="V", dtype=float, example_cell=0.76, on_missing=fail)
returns 58
